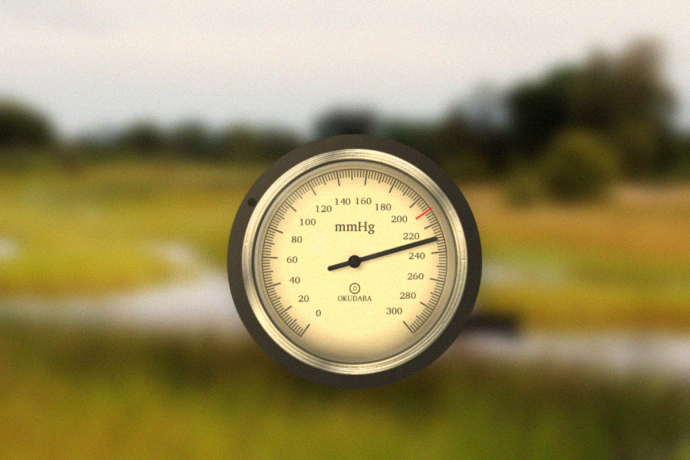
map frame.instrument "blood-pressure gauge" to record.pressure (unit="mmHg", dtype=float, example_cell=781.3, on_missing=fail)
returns 230
